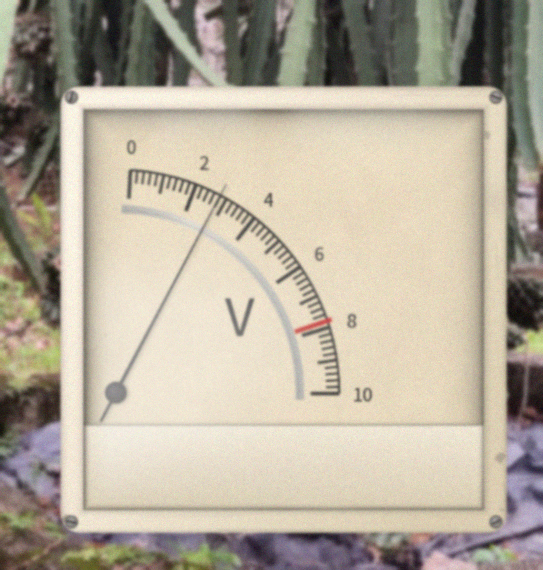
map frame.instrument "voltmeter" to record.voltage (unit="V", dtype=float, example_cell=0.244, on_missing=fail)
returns 2.8
